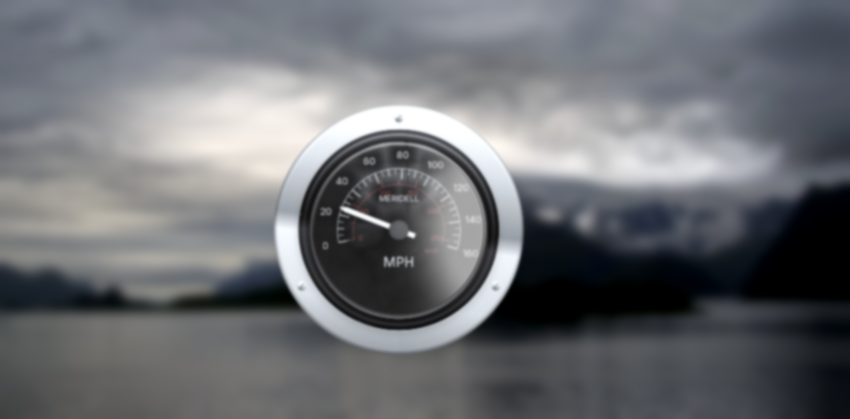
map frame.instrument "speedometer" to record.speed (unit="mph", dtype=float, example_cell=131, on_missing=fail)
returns 25
